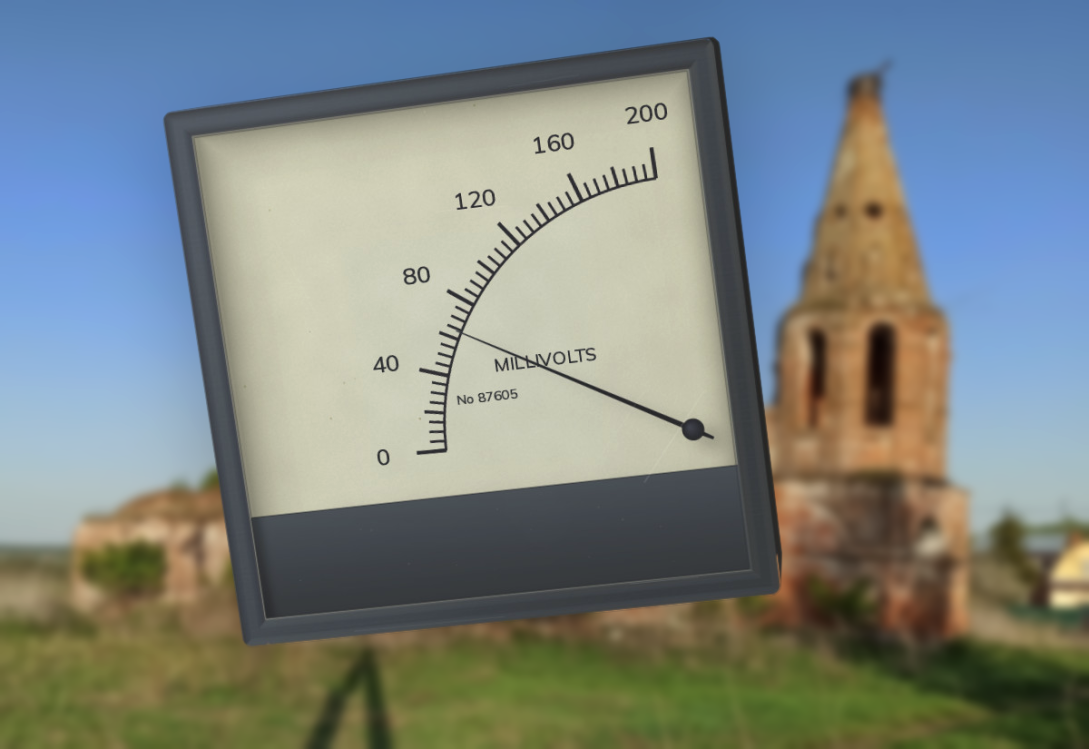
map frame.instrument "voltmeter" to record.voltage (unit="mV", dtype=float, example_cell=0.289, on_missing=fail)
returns 65
